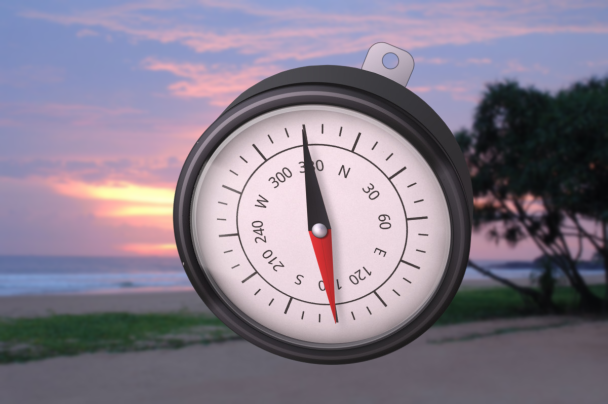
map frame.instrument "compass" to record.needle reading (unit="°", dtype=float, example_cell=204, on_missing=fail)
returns 150
